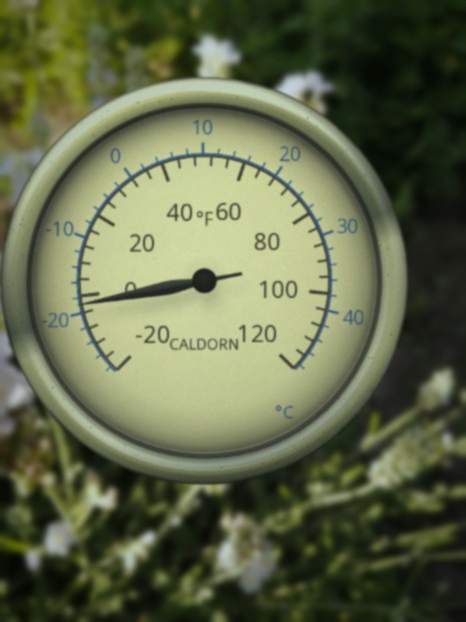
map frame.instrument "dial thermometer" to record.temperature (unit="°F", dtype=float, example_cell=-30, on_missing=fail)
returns -2
